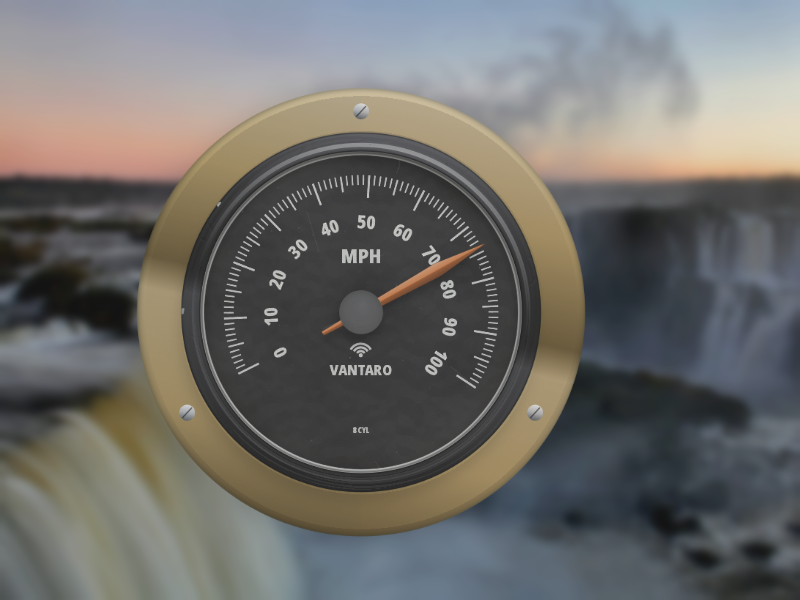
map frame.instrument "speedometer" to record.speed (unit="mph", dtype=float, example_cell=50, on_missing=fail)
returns 74
